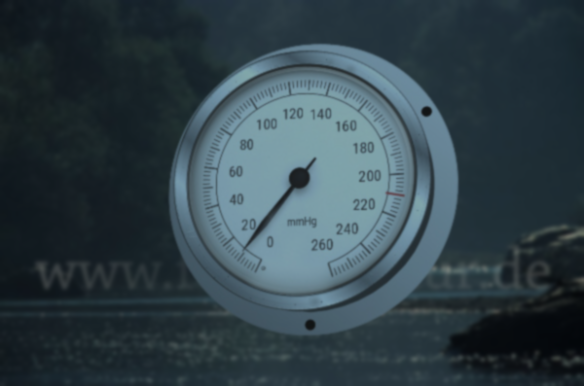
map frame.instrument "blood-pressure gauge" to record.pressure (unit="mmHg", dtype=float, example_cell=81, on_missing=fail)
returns 10
